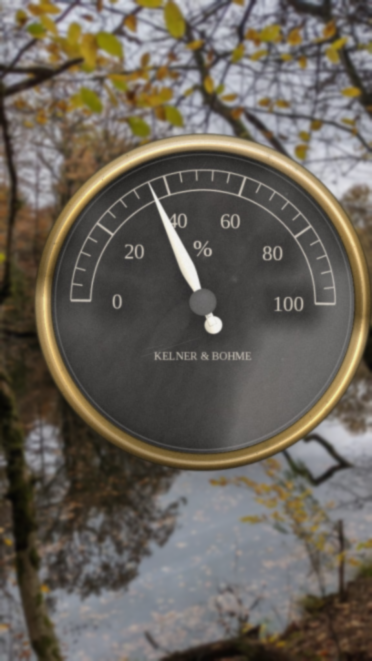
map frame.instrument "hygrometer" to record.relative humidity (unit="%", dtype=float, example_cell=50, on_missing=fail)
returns 36
